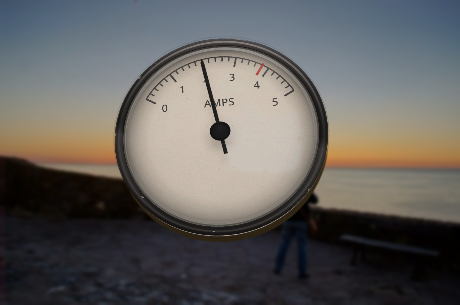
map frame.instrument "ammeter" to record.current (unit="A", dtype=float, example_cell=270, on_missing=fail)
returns 2
